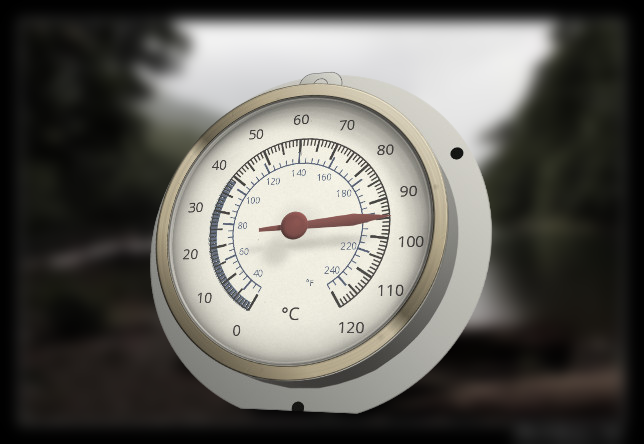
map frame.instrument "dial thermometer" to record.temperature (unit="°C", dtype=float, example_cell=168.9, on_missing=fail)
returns 95
